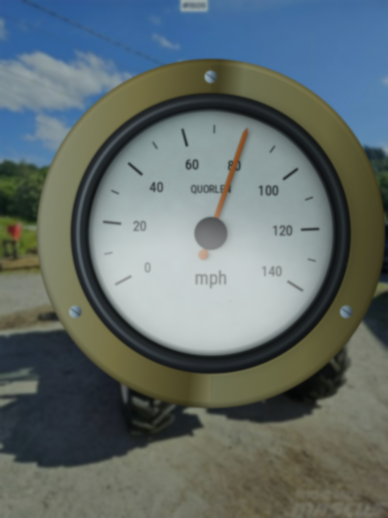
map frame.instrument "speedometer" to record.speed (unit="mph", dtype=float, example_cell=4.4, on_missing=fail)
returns 80
